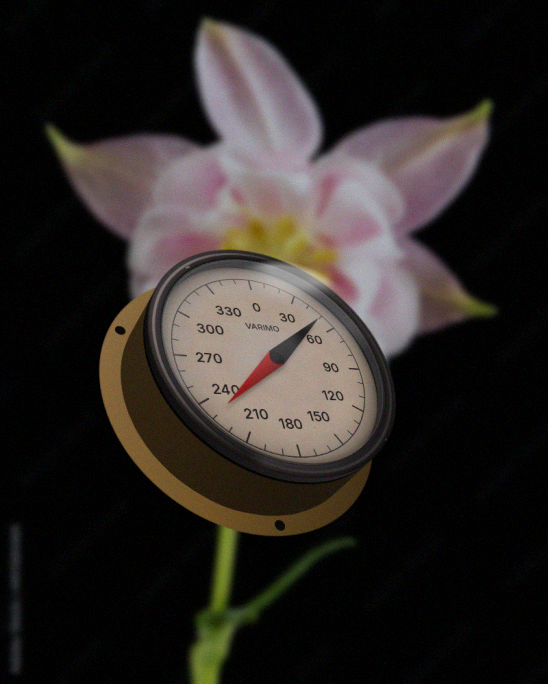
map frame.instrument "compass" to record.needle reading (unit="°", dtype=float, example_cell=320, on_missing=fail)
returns 230
